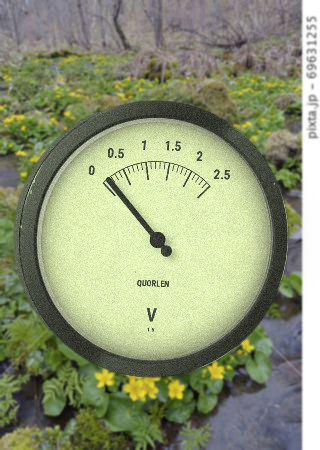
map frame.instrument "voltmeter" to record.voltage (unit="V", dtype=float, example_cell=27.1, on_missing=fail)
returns 0.1
